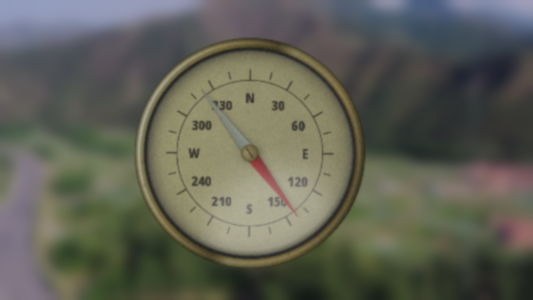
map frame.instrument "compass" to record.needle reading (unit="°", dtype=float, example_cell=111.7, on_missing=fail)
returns 142.5
